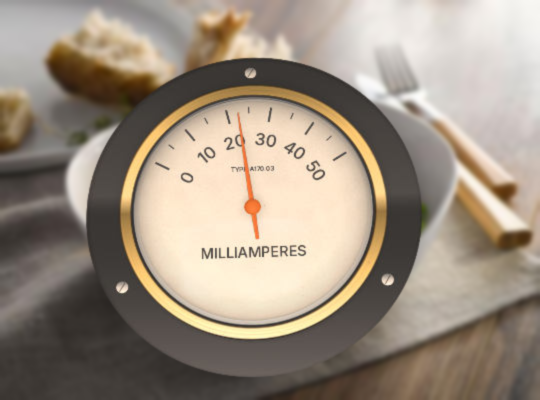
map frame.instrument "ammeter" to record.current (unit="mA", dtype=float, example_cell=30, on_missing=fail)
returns 22.5
